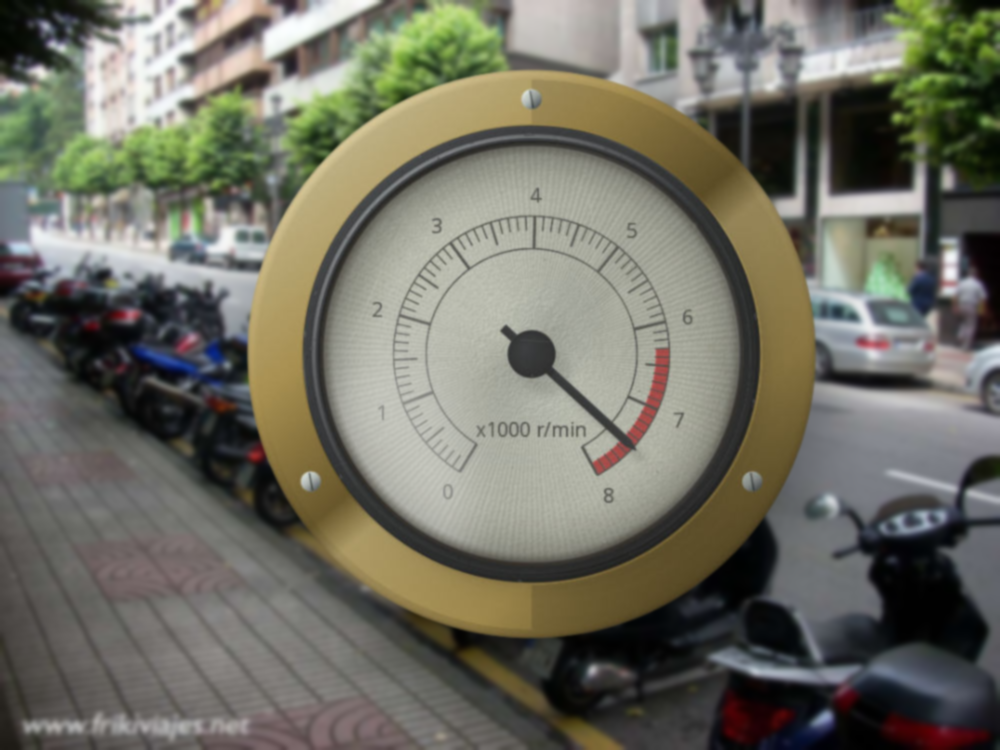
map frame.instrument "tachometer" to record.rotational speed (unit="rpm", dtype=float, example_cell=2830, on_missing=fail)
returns 7500
